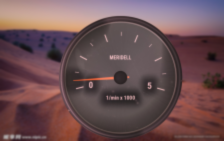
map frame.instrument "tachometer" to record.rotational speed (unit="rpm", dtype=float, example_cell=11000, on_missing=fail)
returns 250
